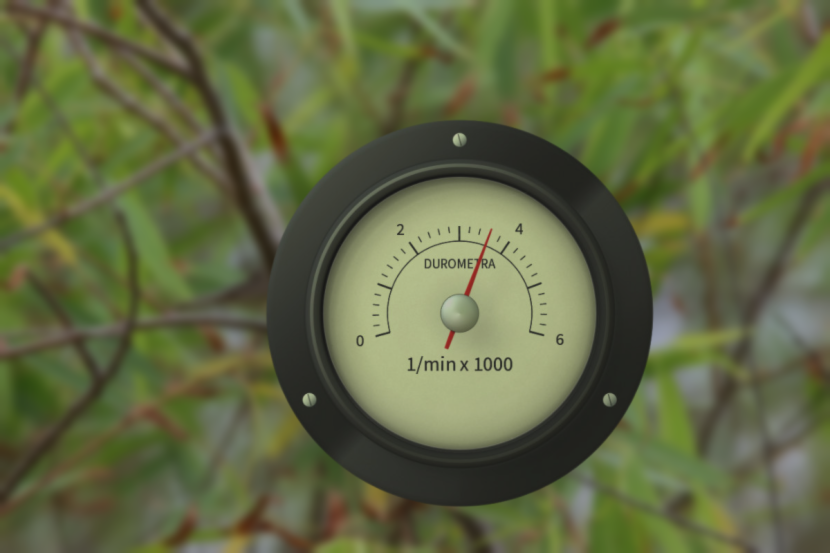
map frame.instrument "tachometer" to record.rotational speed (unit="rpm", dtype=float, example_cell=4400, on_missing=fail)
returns 3600
